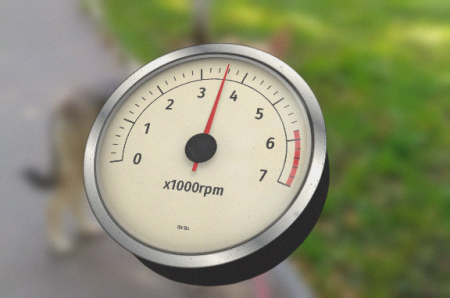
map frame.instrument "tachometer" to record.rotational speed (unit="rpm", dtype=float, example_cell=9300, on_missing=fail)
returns 3600
